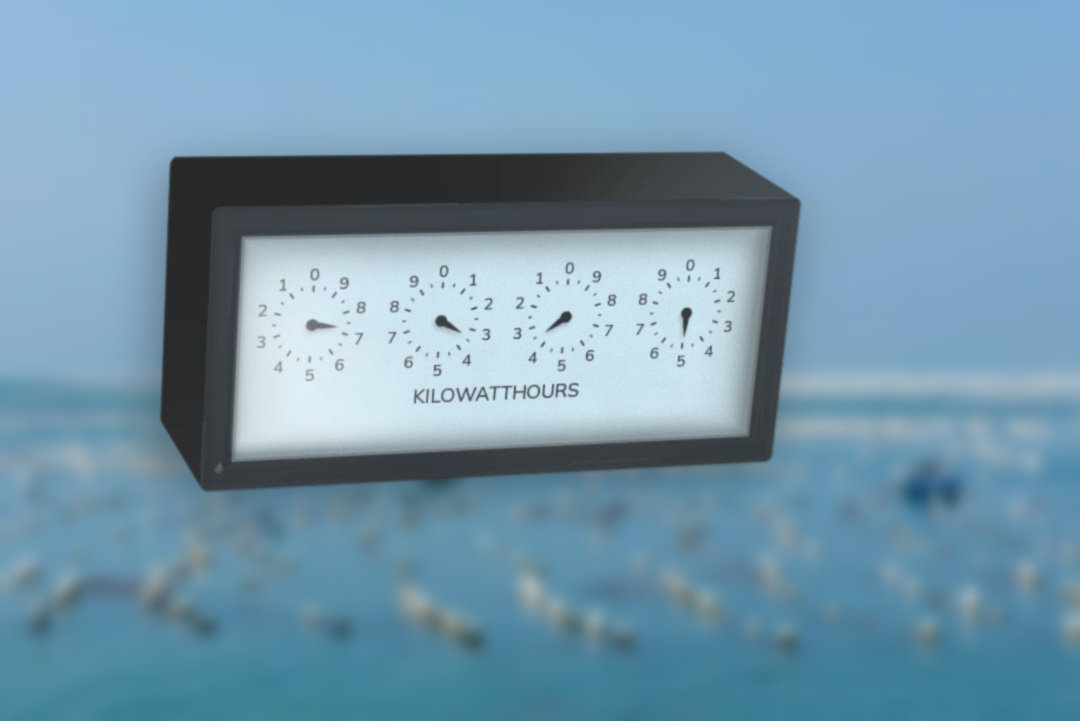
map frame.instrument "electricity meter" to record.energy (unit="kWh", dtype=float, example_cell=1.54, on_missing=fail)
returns 7335
